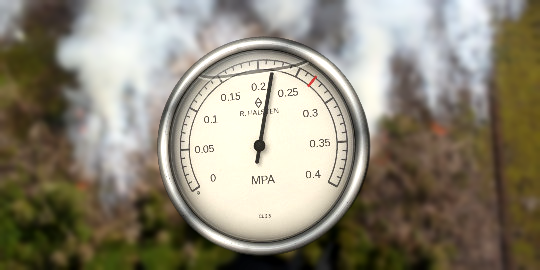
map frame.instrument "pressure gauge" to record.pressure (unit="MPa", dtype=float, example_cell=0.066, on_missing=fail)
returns 0.22
